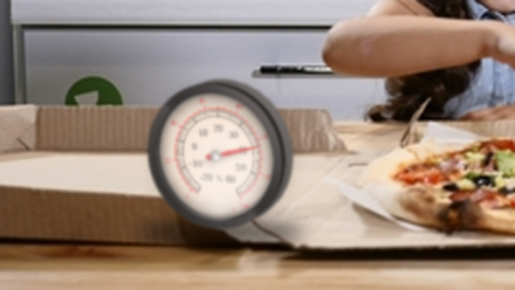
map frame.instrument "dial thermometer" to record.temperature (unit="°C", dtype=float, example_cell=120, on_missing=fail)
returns 40
